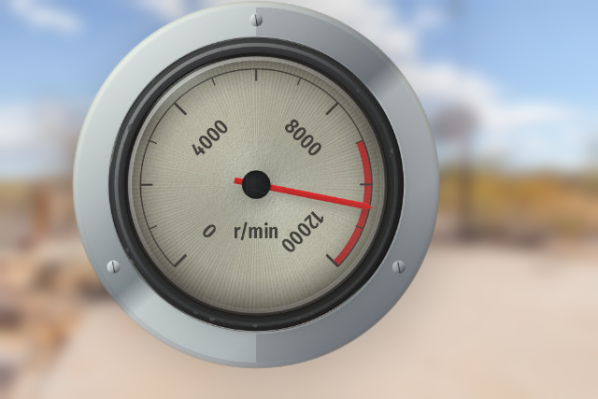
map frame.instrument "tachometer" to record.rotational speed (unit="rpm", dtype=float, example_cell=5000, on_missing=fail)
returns 10500
